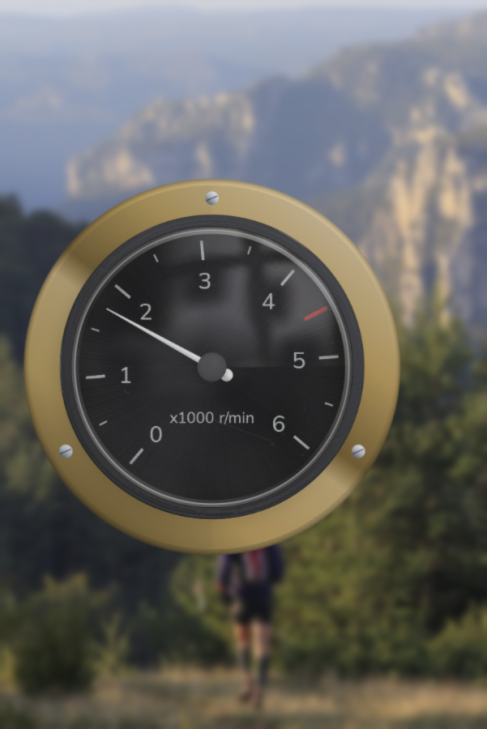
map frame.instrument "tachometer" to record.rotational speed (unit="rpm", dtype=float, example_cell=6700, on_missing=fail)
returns 1750
